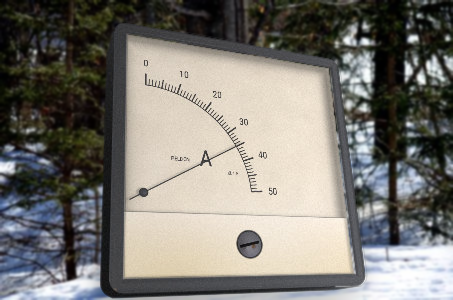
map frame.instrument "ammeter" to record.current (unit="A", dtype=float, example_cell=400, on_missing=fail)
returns 35
